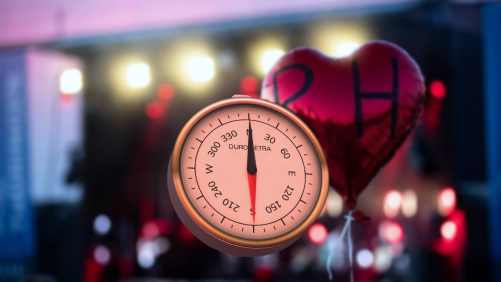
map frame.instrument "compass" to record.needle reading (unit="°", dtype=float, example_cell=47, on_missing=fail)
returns 180
